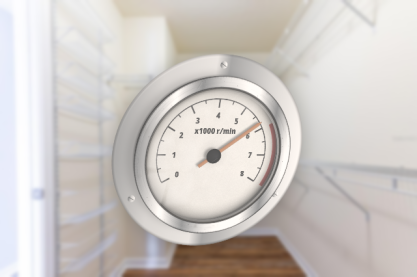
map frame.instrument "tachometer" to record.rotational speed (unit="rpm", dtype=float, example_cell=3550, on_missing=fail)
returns 5750
